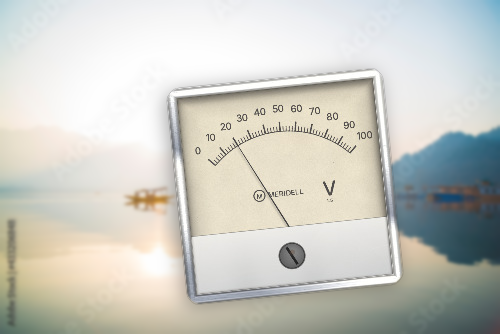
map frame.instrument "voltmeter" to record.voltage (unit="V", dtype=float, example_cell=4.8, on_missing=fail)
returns 20
